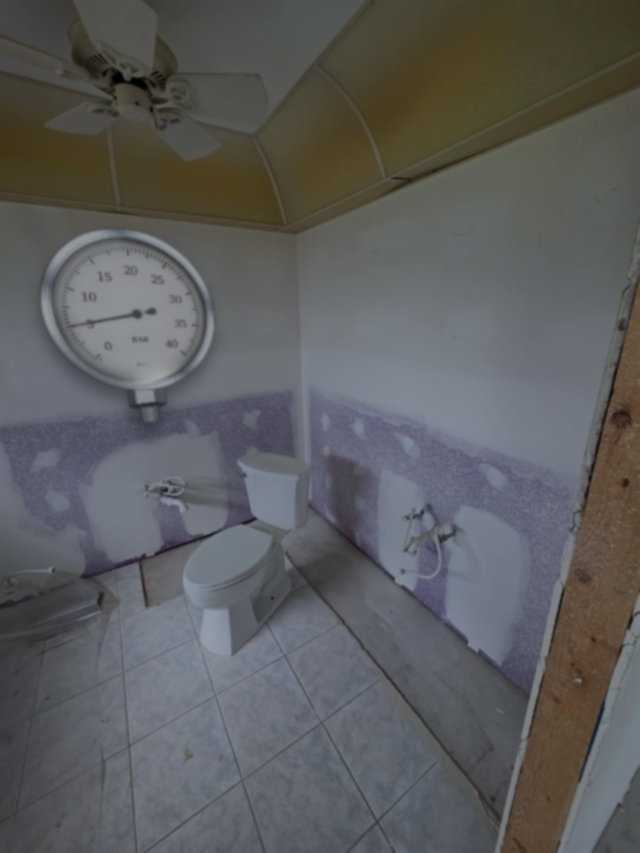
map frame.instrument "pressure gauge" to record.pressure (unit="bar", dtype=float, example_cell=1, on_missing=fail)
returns 5
